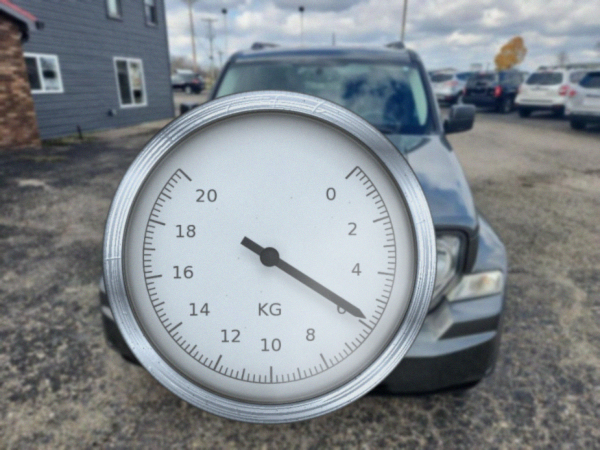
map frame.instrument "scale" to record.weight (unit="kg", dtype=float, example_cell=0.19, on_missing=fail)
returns 5.8
